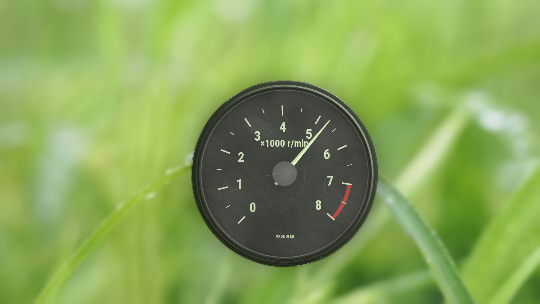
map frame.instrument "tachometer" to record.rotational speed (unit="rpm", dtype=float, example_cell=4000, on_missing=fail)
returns 5250
